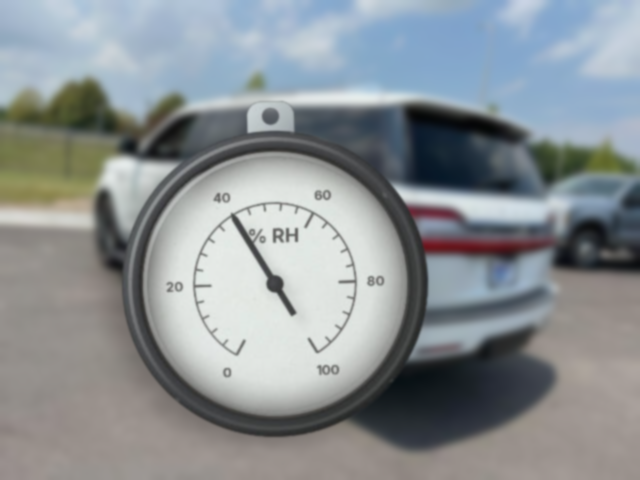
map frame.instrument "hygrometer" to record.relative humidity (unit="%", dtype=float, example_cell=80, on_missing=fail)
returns 40
